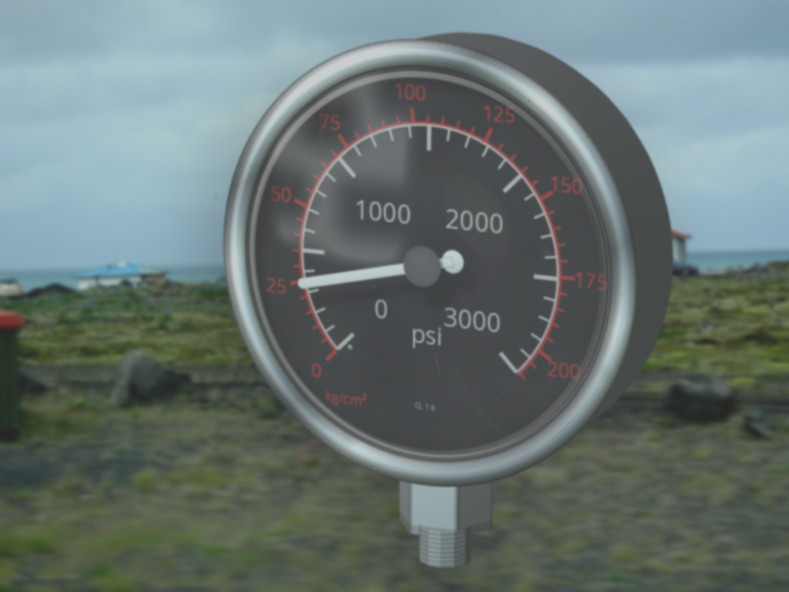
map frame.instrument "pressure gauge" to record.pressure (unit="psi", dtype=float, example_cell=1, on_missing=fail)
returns 350
